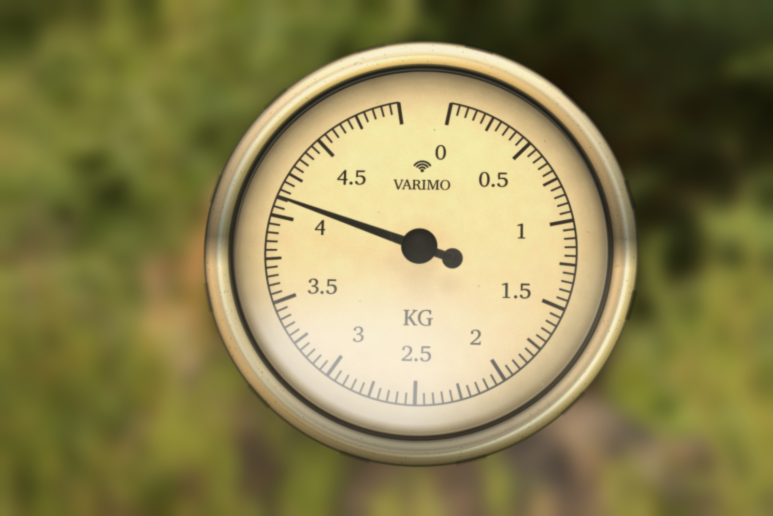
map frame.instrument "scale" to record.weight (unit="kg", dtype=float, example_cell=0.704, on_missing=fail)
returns 4.1
